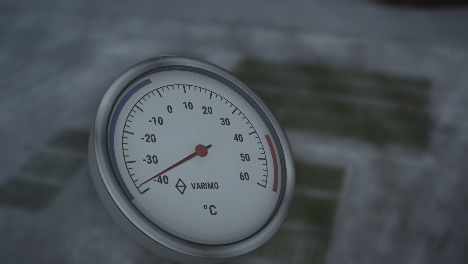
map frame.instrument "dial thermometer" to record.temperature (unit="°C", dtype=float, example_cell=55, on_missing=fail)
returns -38
